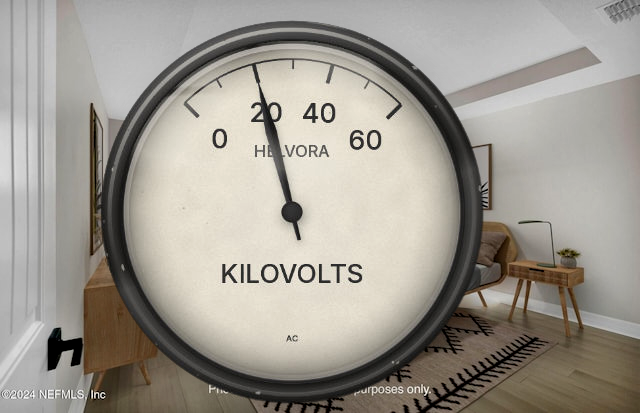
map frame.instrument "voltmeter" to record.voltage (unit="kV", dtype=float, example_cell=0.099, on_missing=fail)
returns 20
